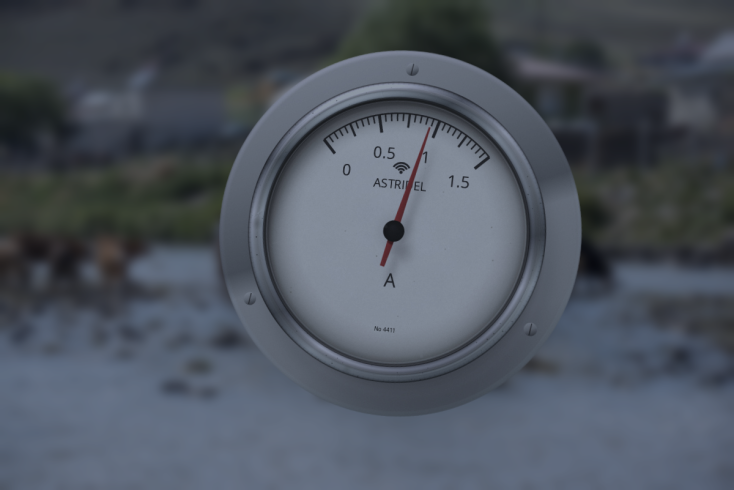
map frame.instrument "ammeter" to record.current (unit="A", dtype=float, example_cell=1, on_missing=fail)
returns 0.95
